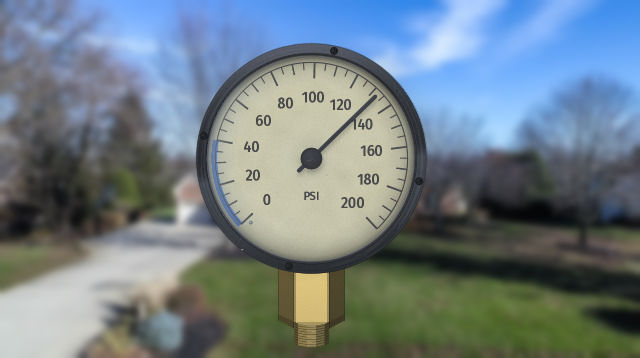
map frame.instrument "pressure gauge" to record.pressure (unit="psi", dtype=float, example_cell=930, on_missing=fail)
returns 132.5
